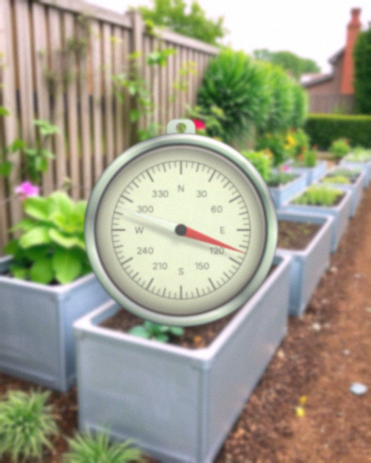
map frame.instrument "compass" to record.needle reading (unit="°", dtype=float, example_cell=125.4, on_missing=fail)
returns 110
